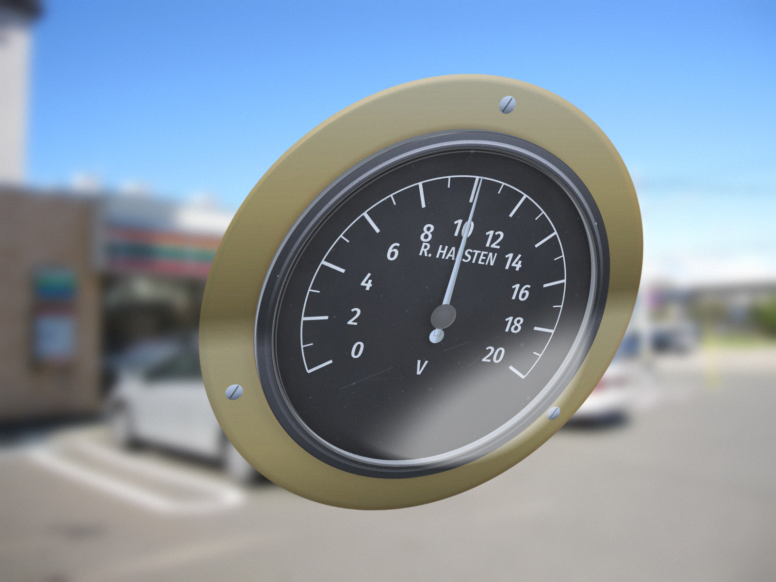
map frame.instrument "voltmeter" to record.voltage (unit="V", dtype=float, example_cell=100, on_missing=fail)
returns 10
